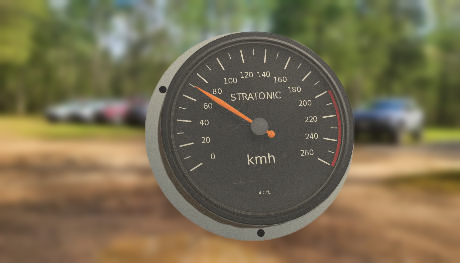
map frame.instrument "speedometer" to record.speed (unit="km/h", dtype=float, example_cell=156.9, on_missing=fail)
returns 70
